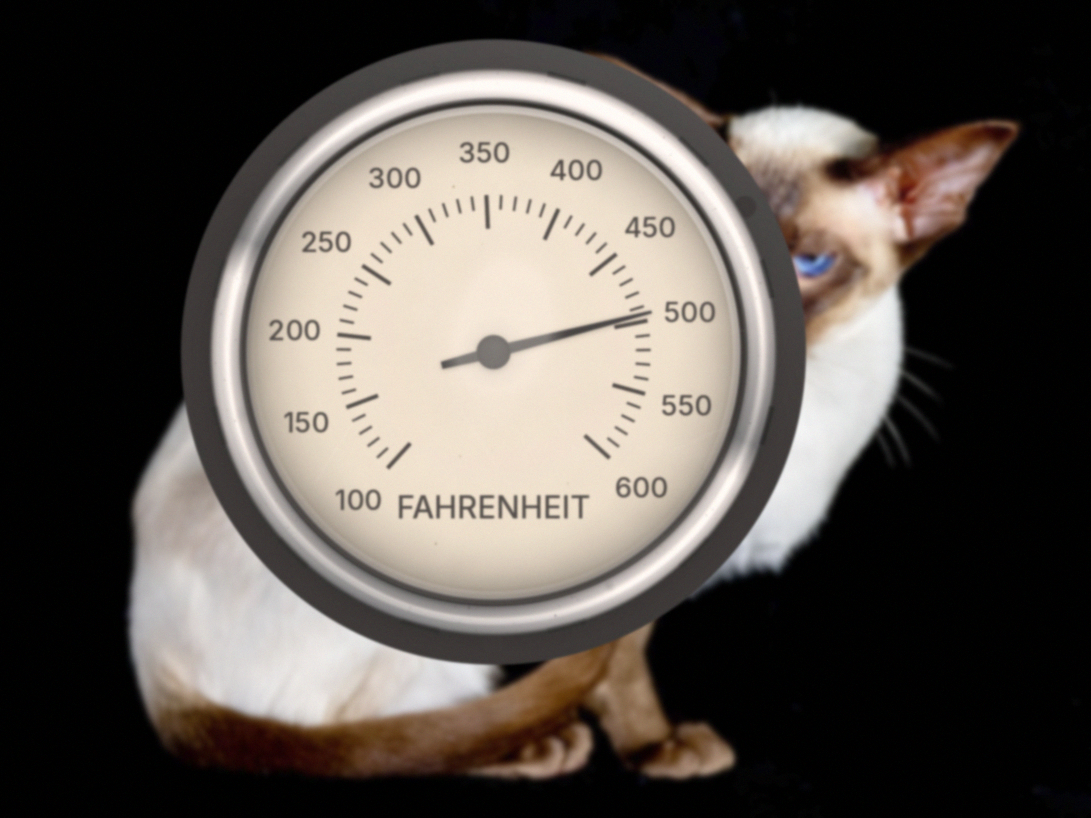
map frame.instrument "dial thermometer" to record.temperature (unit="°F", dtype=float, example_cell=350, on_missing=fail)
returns 495
